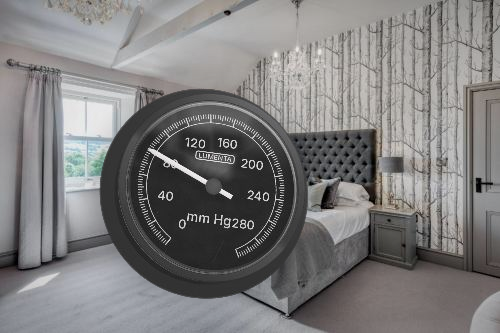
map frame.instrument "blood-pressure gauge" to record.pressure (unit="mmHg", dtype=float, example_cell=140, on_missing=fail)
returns 80
